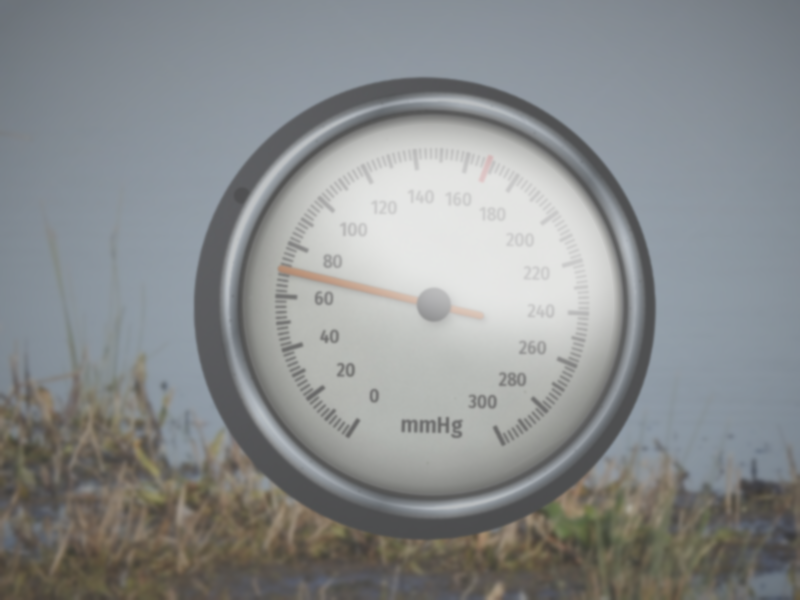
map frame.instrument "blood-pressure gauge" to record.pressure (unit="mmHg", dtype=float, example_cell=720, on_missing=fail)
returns 70
